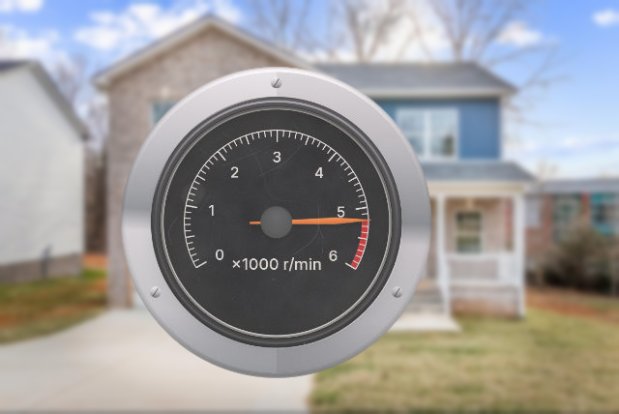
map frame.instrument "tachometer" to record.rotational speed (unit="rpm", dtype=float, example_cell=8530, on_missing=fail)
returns 5200
